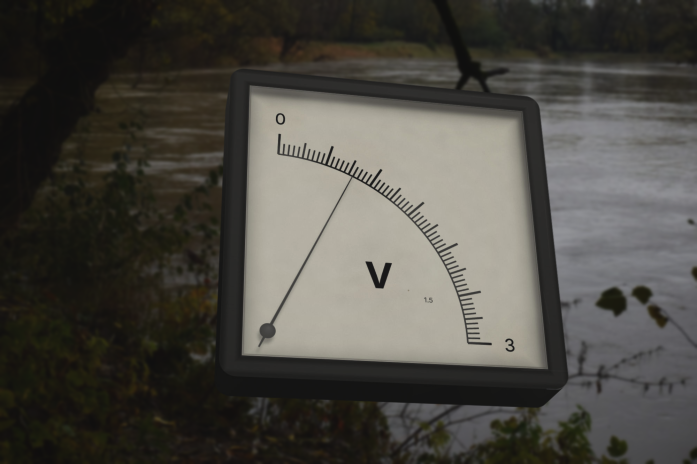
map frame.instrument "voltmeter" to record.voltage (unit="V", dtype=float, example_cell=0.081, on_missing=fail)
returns 0.8
